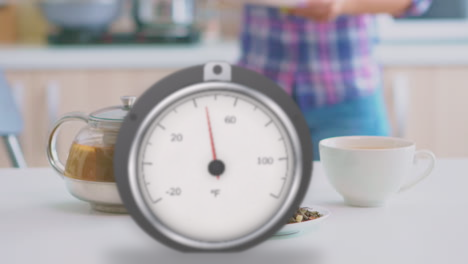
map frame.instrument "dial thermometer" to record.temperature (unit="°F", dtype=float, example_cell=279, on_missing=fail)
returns 45
